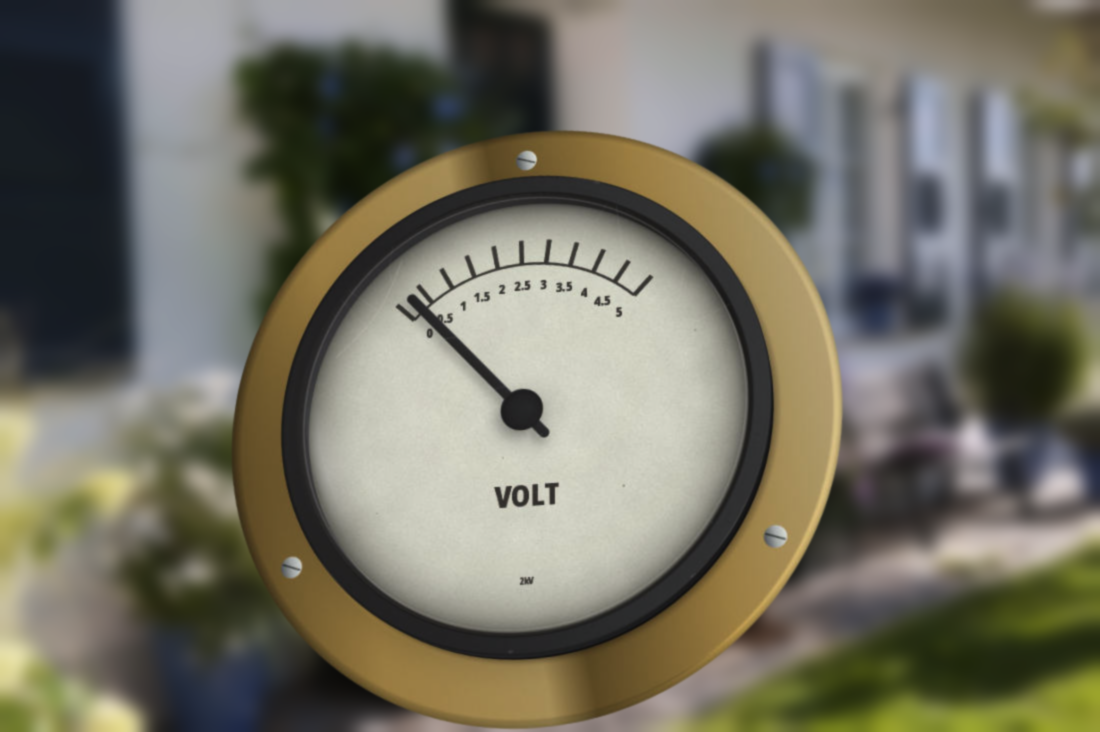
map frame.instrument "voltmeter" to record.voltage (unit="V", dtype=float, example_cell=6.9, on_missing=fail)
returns 0.25
